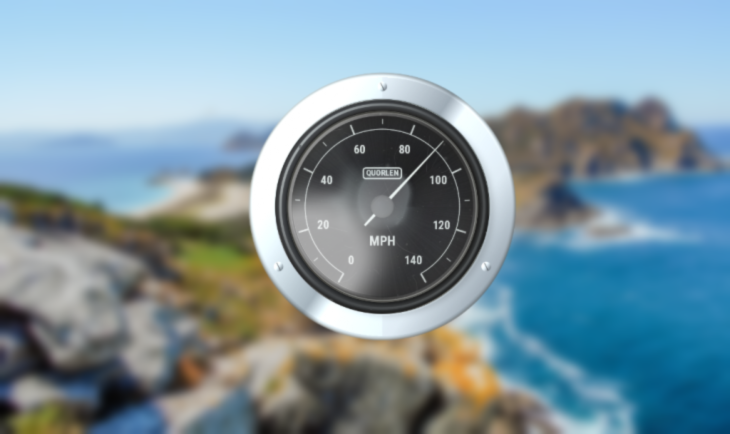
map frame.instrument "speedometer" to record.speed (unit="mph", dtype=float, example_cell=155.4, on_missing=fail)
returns 90
